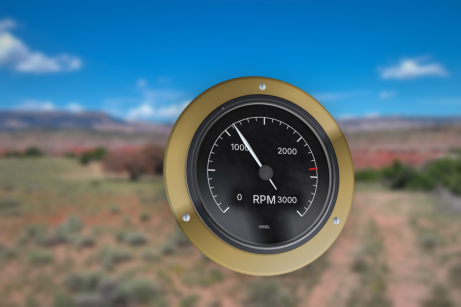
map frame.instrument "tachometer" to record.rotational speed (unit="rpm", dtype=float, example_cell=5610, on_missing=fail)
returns 1100
